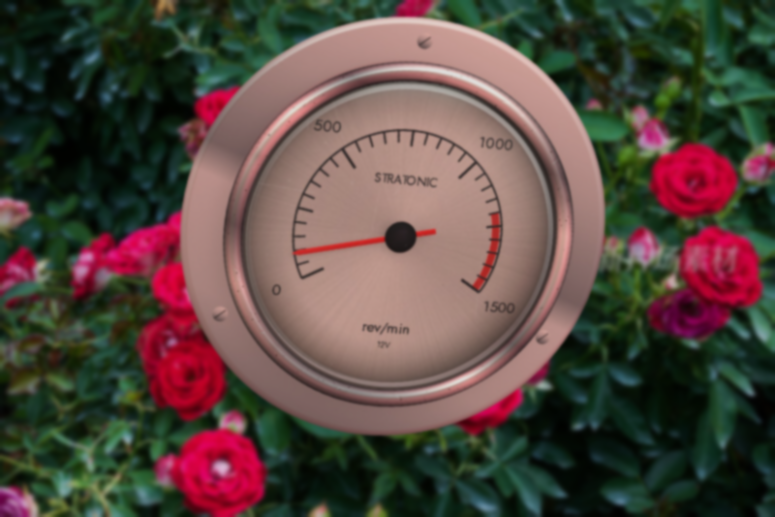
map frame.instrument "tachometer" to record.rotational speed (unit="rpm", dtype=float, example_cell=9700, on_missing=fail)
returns 100
